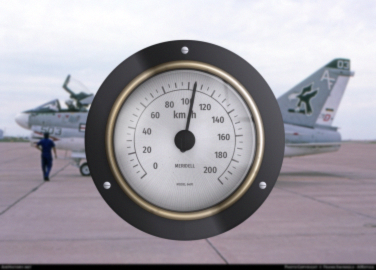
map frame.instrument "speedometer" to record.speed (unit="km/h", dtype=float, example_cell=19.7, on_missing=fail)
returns 105
